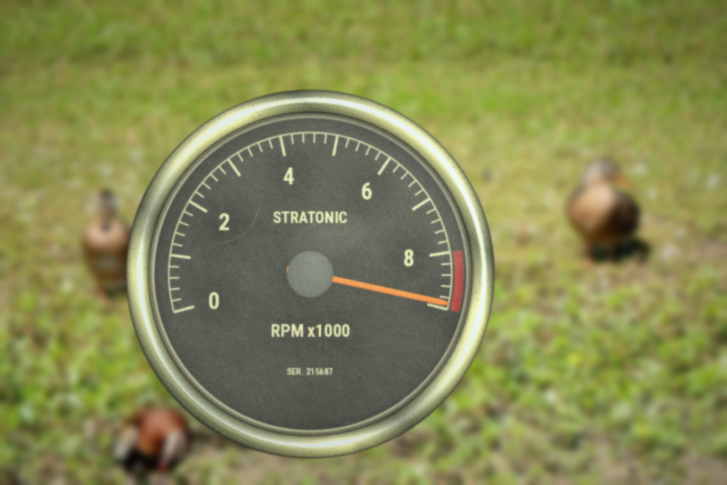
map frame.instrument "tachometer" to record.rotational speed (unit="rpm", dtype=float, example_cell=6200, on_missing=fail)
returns 8900
